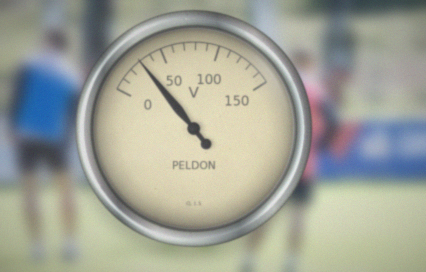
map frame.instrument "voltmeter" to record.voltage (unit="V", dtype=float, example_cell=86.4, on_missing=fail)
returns 30
